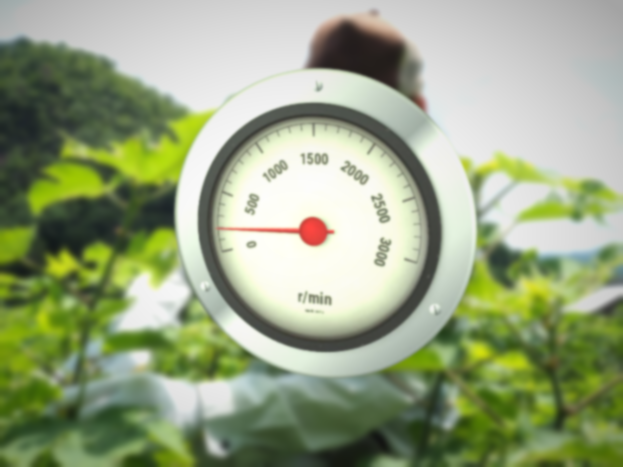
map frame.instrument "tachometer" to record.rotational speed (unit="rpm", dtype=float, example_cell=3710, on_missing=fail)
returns 200
